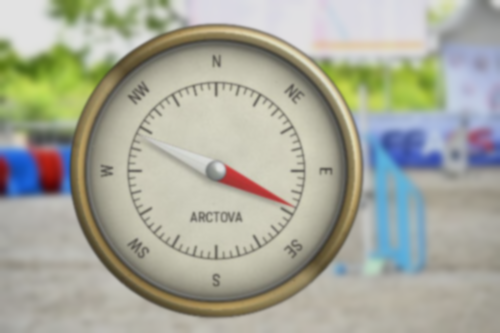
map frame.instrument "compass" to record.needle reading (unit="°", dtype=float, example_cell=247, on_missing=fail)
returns 115
